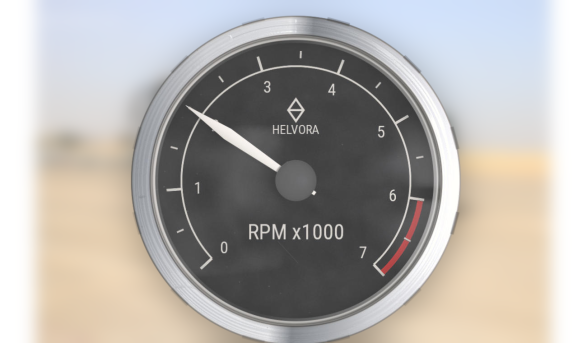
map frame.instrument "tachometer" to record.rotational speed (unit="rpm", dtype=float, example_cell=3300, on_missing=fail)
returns 2000
